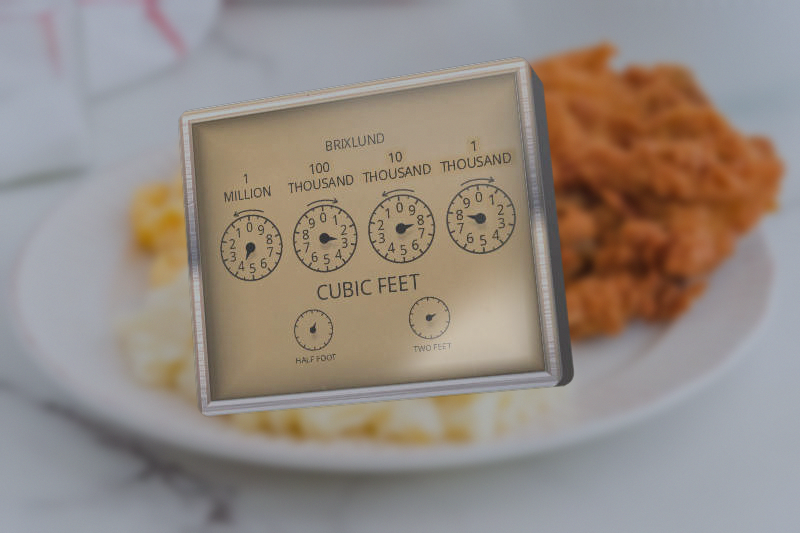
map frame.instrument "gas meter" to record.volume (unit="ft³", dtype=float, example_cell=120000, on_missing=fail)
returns 427800
